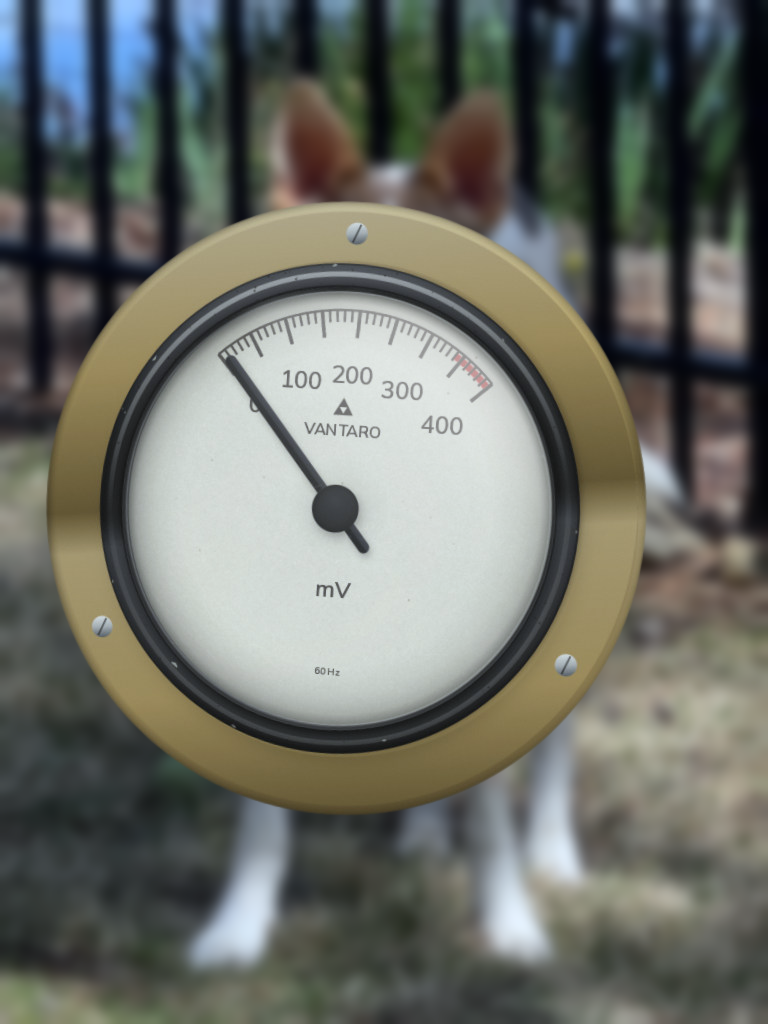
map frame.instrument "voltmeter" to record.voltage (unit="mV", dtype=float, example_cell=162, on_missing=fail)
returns 10
